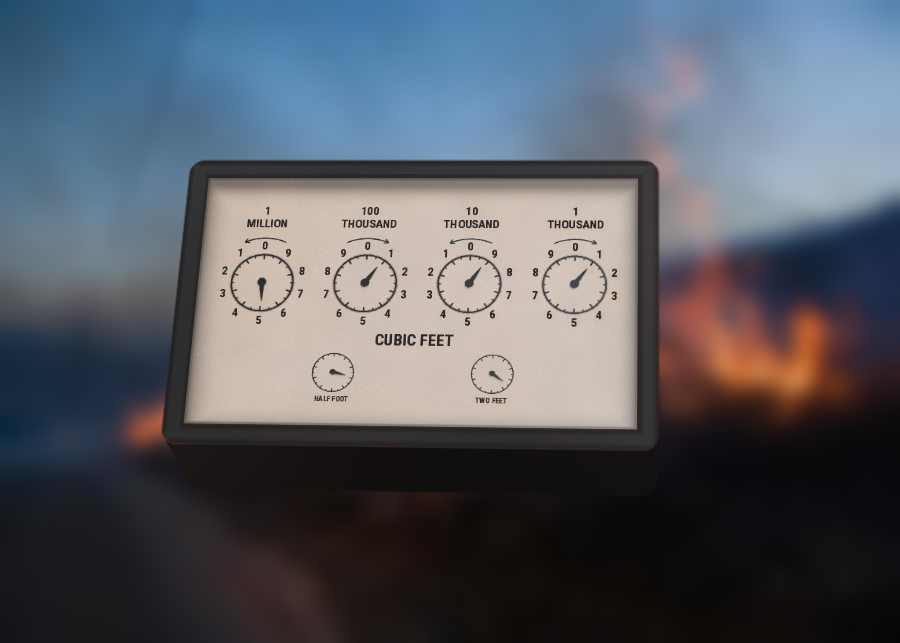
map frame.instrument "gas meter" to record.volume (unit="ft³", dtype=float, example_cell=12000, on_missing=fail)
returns 509100
